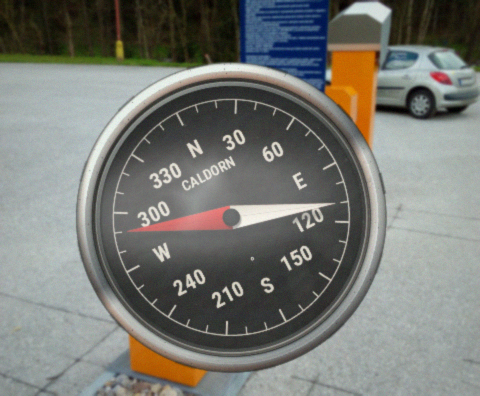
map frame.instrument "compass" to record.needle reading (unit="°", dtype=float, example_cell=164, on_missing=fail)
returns 290
